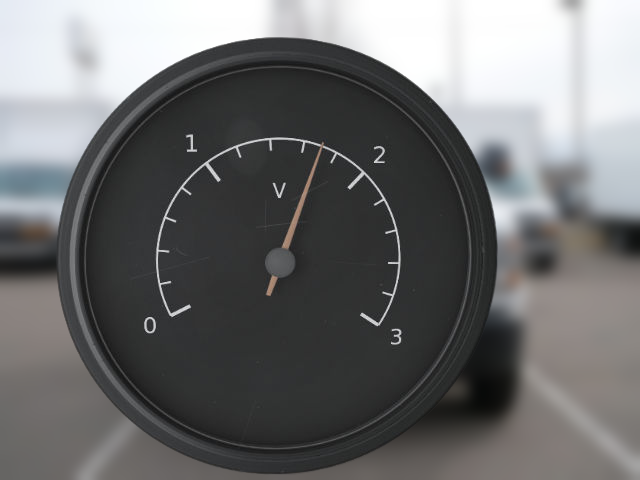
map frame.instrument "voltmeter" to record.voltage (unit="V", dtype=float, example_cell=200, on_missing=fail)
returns 1.7
